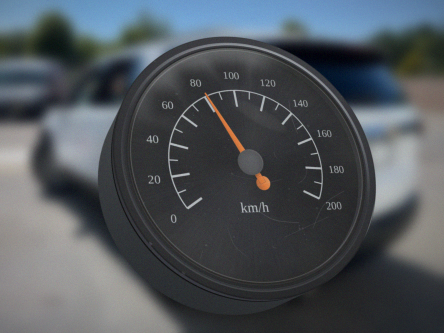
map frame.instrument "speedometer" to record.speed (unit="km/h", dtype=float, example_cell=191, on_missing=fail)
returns 80
